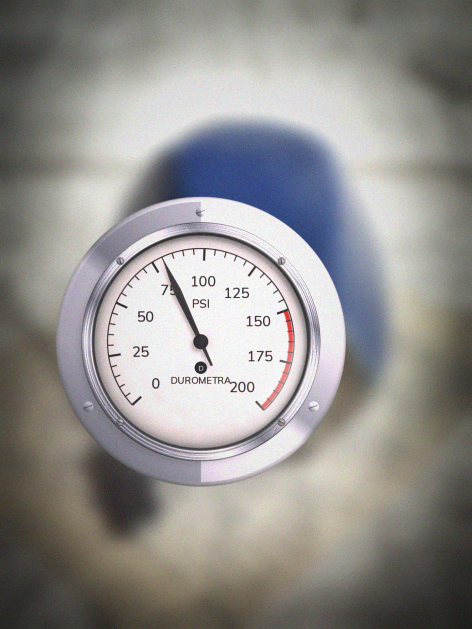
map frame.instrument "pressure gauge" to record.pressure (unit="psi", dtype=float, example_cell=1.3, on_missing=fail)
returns 80
